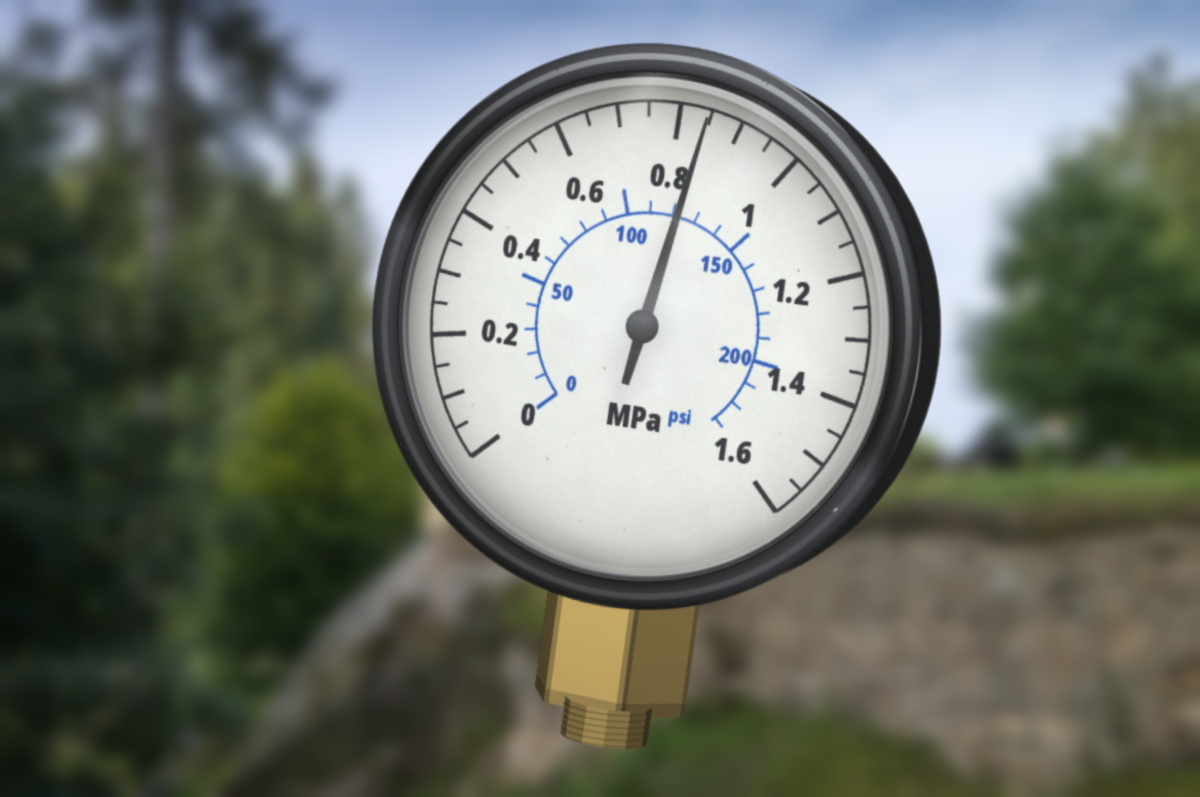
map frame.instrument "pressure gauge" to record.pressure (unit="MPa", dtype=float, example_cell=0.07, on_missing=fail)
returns 0.85
